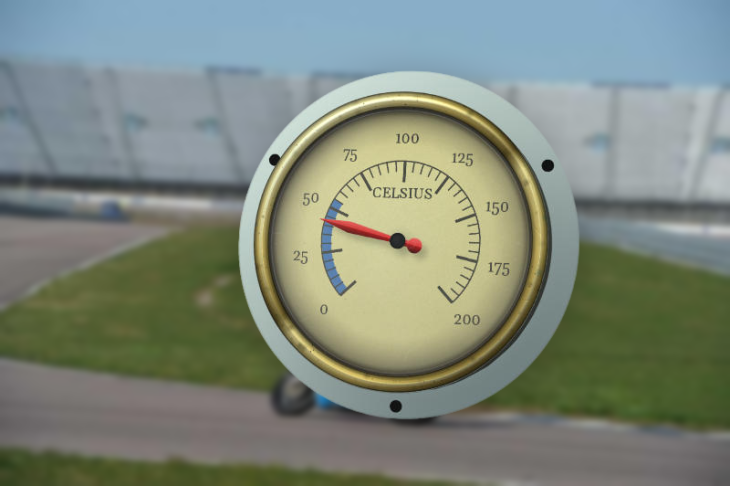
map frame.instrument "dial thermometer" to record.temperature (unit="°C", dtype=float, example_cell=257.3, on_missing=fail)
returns 42.5
